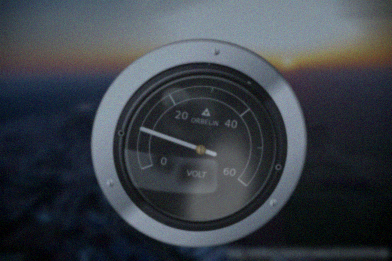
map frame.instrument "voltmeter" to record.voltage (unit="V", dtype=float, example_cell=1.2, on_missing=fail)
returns 10
